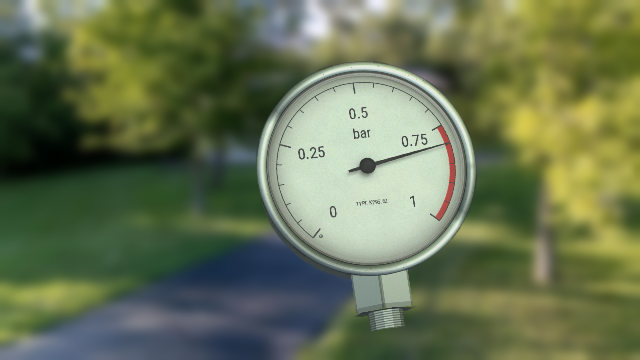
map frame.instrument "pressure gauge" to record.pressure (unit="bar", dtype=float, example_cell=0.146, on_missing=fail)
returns 0.8
